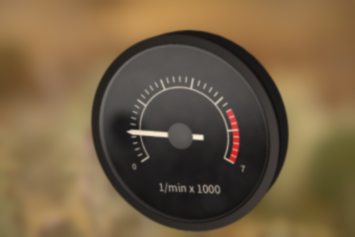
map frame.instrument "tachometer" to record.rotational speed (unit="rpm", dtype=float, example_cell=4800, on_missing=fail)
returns 1000
